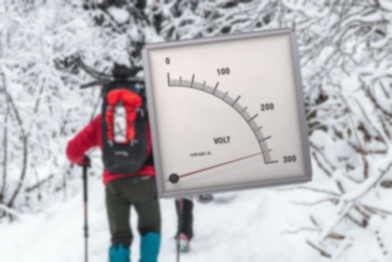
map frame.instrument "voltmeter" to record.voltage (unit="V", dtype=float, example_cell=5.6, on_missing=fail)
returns 275
